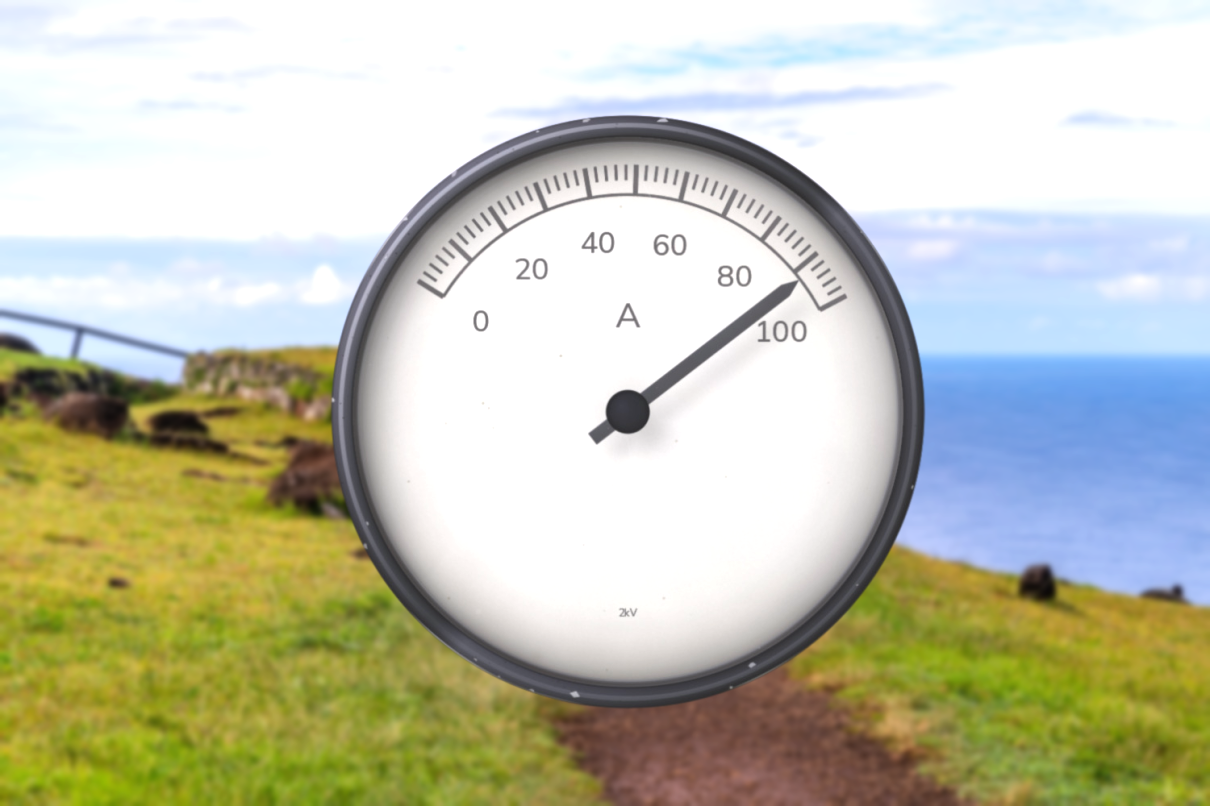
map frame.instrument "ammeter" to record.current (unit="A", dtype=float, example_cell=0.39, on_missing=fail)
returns 92
